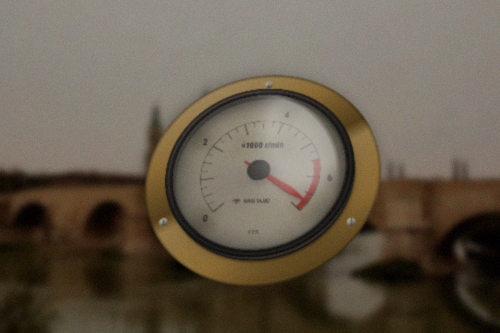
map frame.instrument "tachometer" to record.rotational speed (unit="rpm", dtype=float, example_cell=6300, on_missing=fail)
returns 6750
